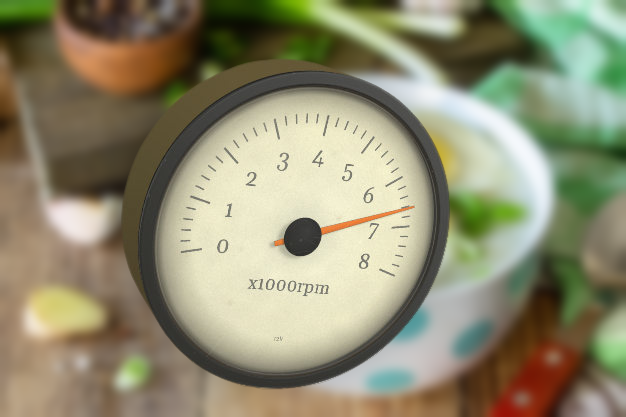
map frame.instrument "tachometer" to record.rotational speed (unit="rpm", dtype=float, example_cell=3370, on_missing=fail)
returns 6600
